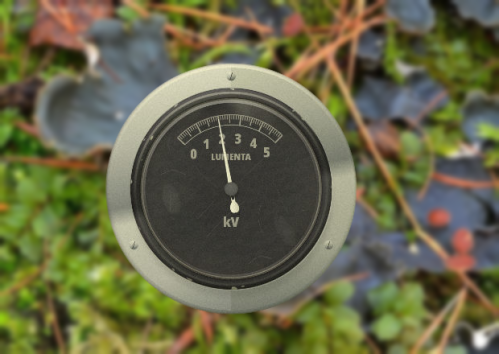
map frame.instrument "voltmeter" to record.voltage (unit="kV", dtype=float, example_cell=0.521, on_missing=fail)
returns 2
